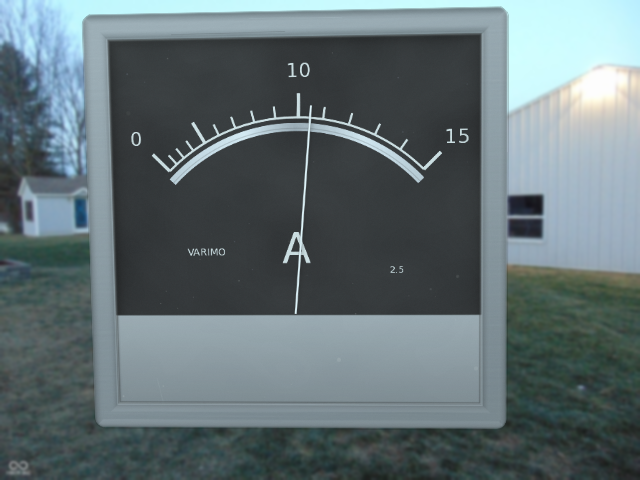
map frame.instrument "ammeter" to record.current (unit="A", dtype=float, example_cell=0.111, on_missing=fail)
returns 10.5
